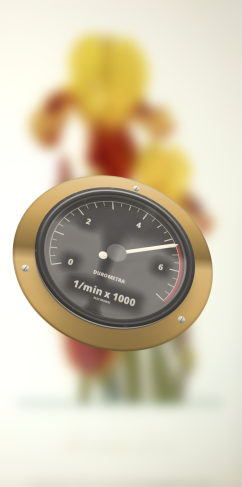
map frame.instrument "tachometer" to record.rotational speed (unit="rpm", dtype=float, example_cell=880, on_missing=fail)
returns 5250
